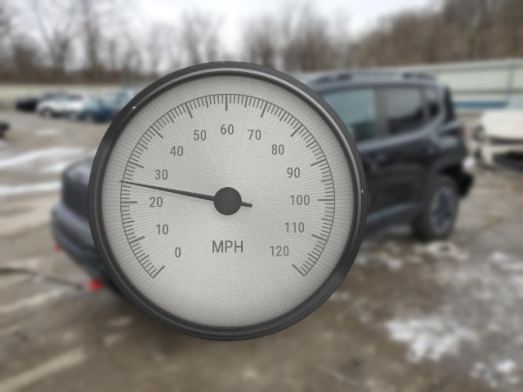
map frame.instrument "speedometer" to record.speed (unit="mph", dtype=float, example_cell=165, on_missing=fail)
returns 25
